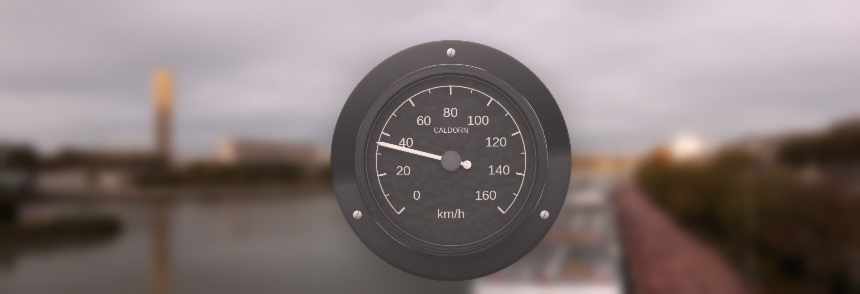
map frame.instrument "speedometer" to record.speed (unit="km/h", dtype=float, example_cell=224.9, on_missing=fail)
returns 35
